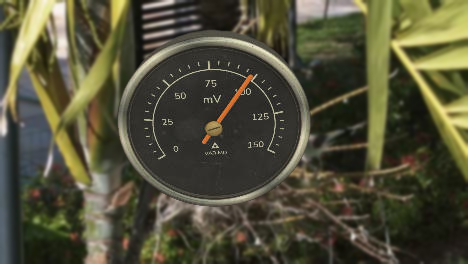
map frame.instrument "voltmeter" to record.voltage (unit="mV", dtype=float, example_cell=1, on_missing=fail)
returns 97.5
